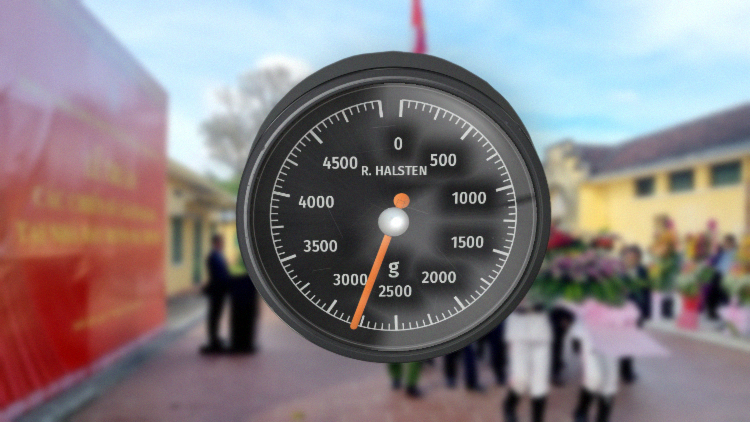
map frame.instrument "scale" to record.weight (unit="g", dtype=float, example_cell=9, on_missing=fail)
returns 2800
